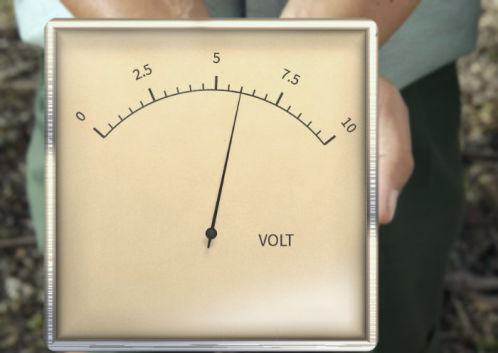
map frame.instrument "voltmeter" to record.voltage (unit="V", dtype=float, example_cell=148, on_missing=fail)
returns 6
